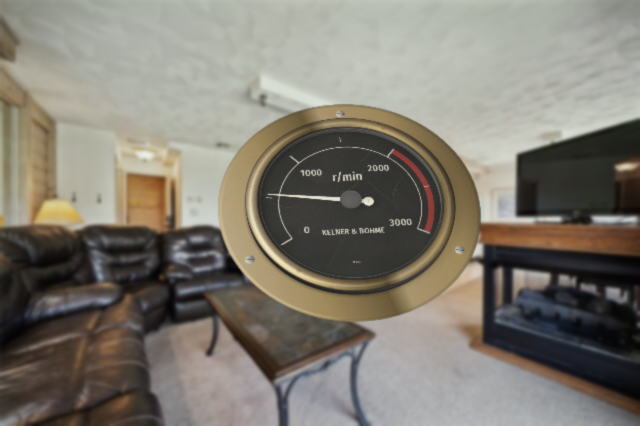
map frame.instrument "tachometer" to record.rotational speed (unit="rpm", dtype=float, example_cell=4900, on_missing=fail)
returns 500
